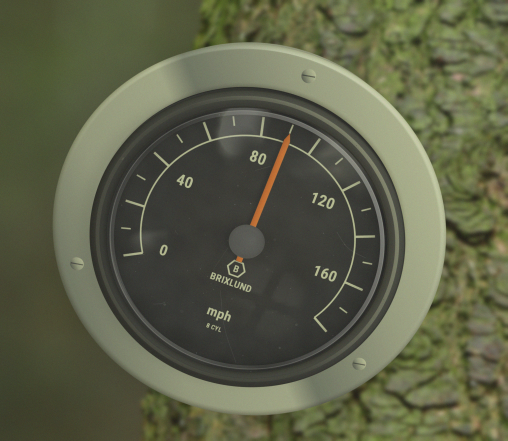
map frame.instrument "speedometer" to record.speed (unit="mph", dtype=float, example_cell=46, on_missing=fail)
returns 90
